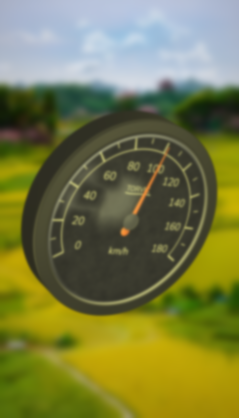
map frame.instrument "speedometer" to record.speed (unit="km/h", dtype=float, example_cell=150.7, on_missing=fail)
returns 100
